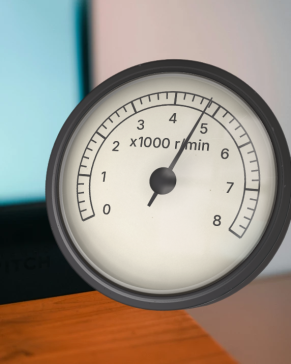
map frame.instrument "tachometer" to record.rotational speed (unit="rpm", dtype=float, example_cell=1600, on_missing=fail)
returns 4800
